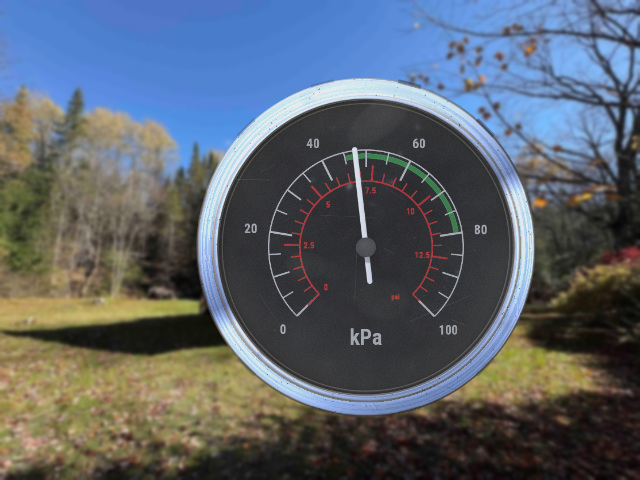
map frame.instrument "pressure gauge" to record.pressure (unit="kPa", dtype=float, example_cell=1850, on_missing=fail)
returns 47.5
